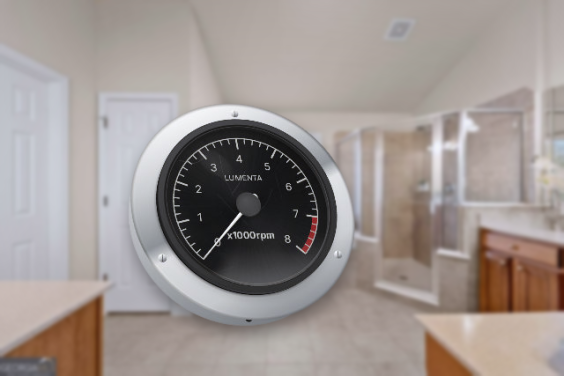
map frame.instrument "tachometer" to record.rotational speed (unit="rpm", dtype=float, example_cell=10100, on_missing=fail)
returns 0
